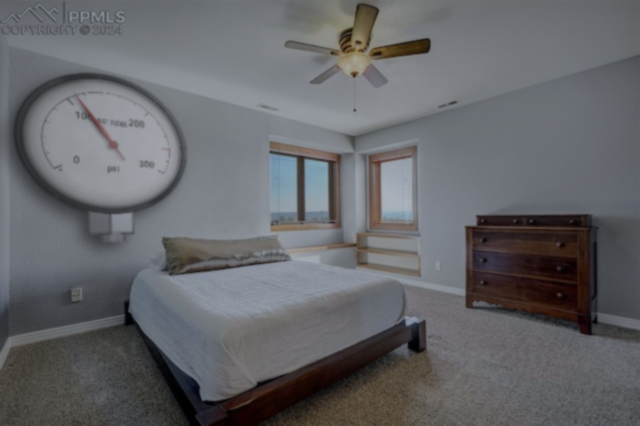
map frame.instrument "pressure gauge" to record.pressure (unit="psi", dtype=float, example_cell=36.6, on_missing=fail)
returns 110
